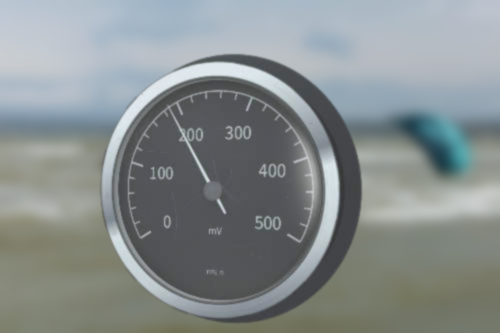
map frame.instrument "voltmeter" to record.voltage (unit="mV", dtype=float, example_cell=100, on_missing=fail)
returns 190
